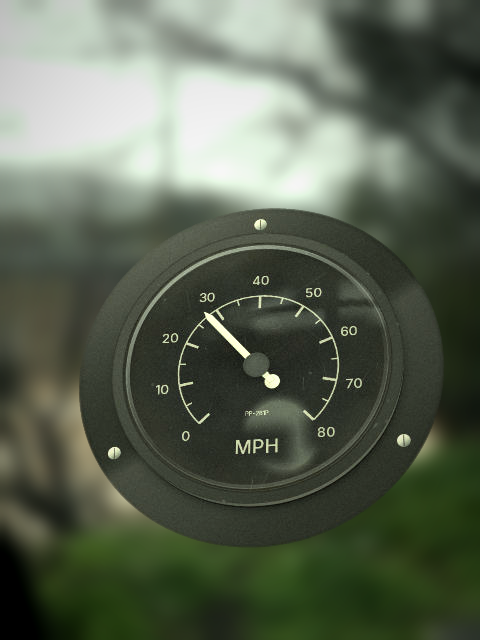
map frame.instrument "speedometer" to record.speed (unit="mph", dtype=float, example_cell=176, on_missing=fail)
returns 27.5
